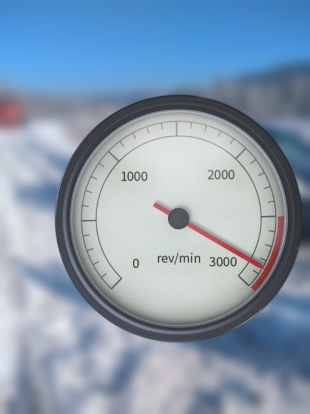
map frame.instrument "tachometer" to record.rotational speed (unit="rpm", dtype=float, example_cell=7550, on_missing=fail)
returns 2850
